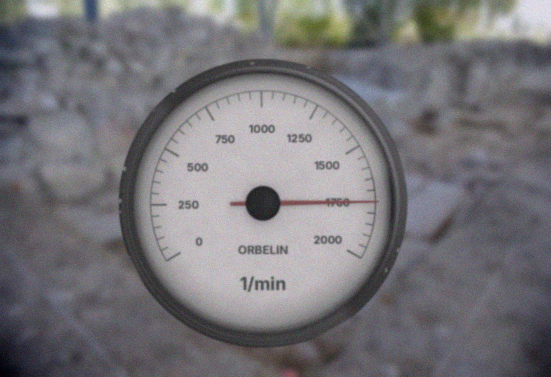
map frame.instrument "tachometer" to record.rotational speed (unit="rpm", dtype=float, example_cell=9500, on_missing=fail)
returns 1750
